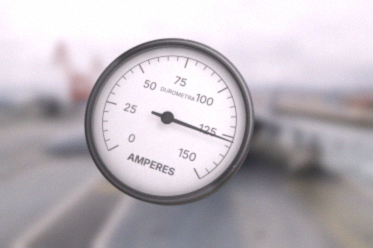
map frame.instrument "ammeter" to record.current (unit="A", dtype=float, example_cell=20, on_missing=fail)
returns 127.5
